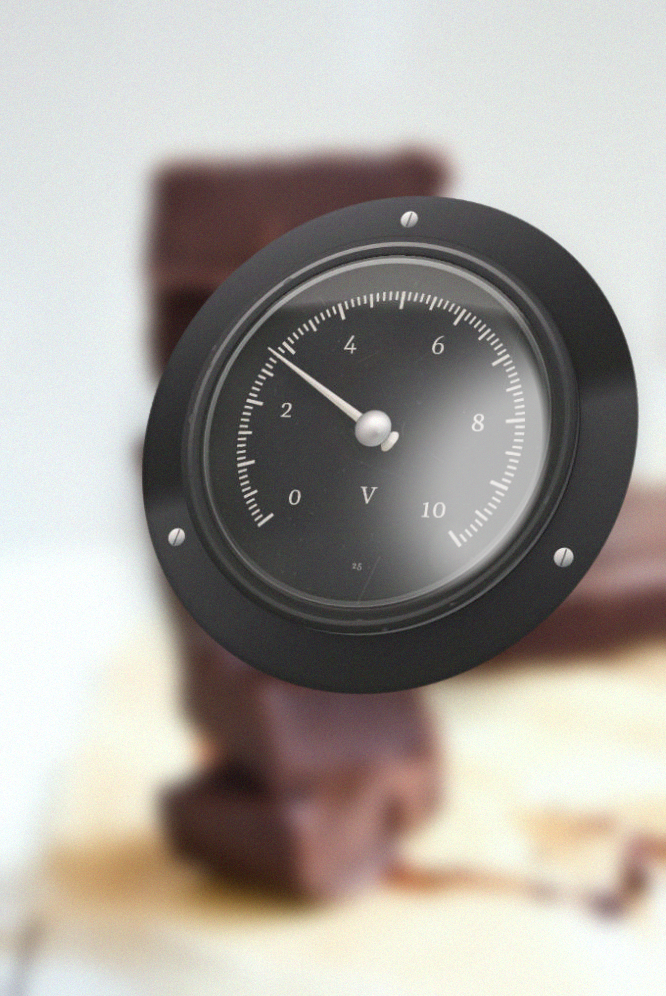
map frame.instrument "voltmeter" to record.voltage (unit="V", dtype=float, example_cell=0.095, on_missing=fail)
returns 2.8
